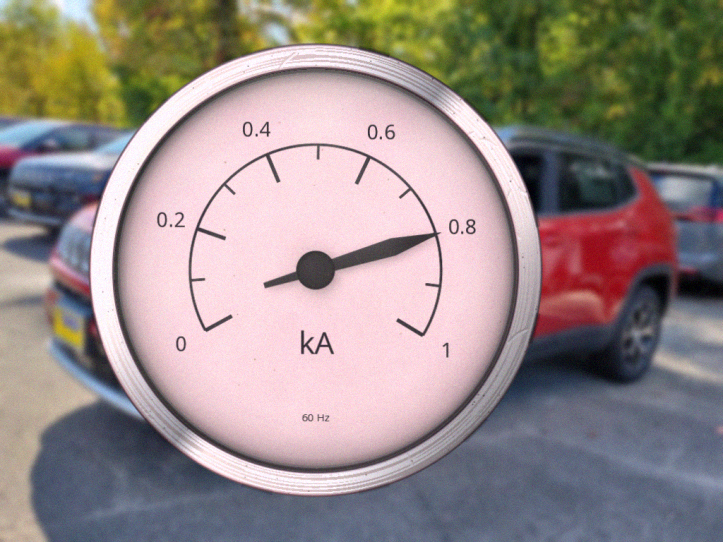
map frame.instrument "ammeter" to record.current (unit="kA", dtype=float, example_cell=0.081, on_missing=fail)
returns 0.8
